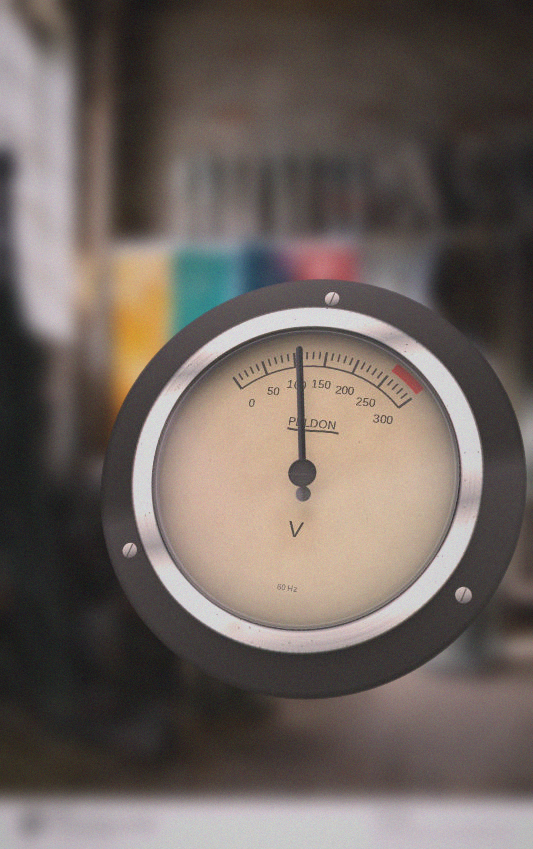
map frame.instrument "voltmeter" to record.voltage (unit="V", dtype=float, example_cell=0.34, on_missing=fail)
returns 110
